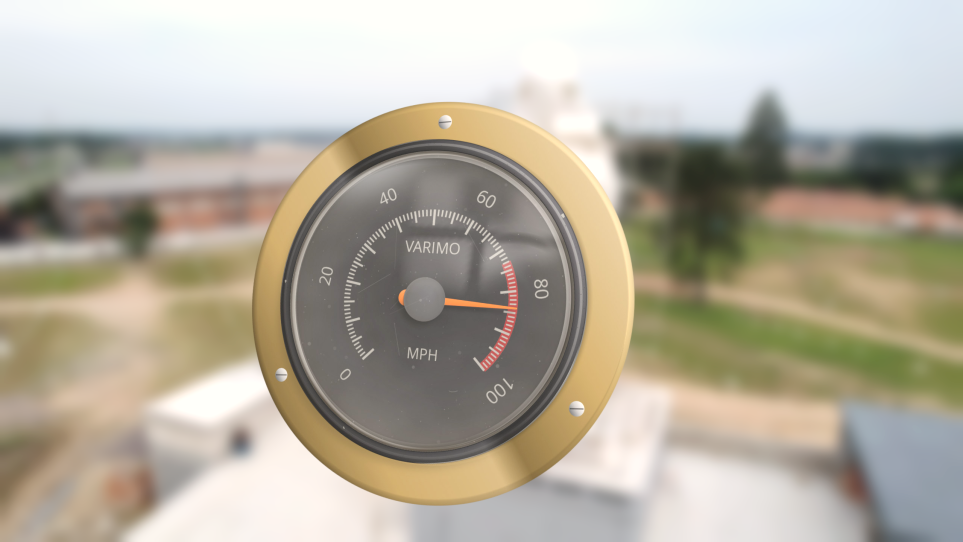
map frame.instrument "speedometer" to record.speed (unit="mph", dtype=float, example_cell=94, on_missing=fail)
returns 84
